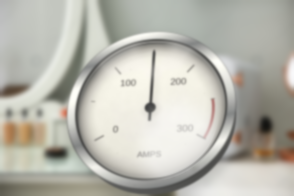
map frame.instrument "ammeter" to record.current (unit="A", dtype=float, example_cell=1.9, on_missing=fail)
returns 150
